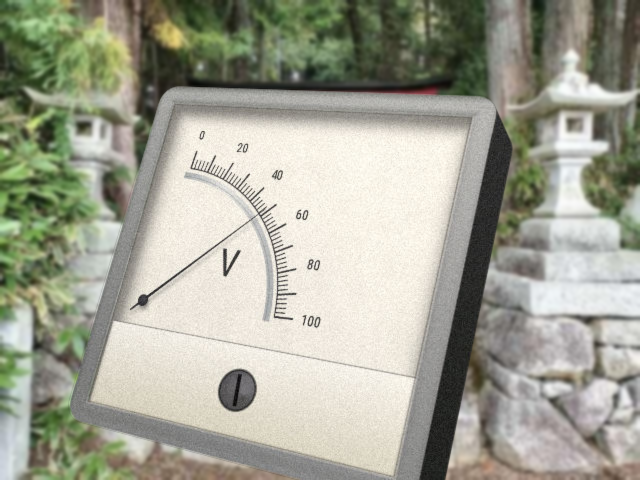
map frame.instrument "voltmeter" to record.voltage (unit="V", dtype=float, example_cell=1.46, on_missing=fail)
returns 50
